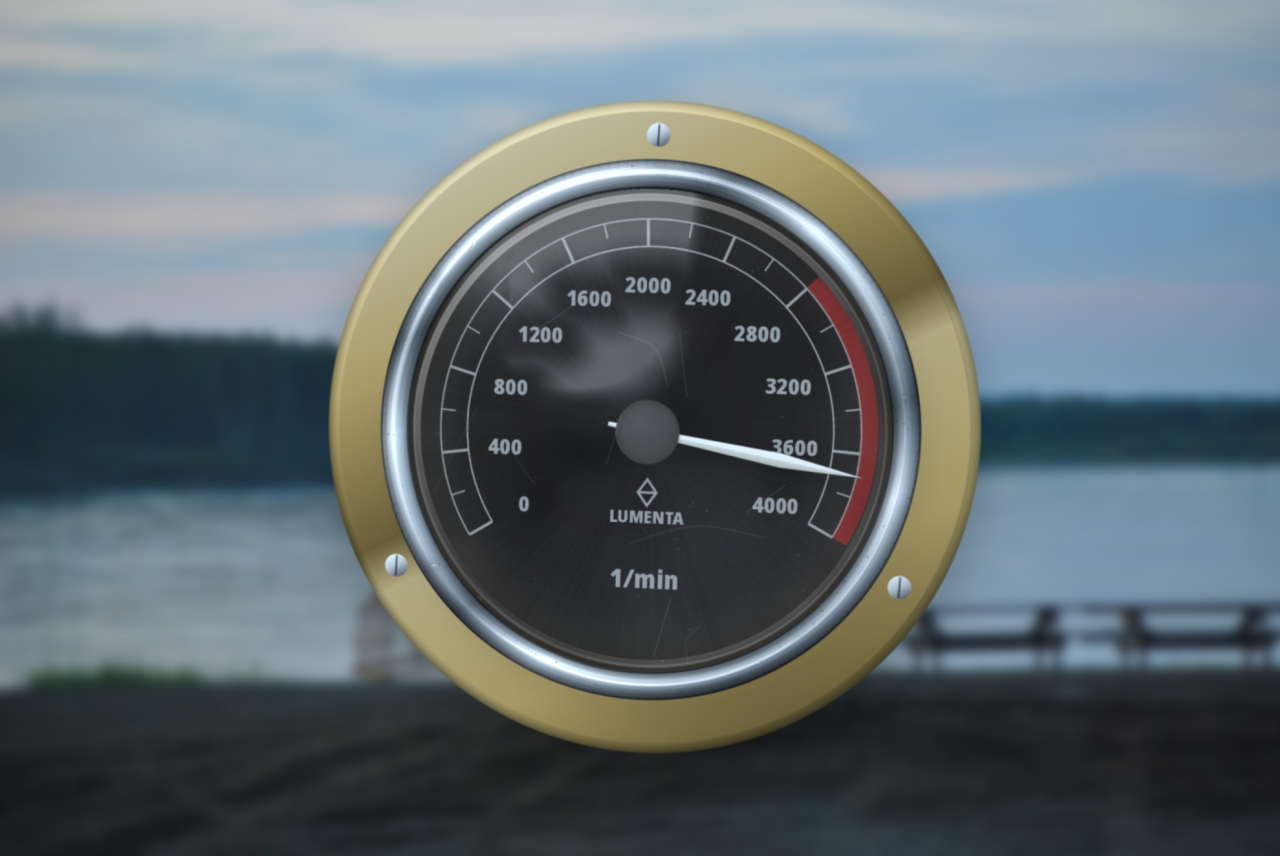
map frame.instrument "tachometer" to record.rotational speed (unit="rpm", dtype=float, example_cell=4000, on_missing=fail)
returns 3700
